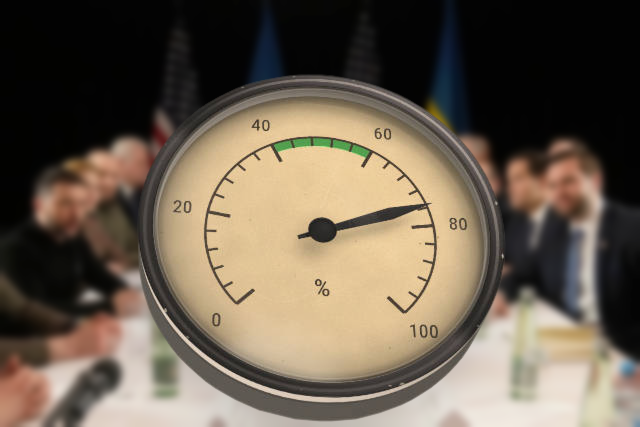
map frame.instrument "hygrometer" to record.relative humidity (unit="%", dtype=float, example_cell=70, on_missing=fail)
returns 76
